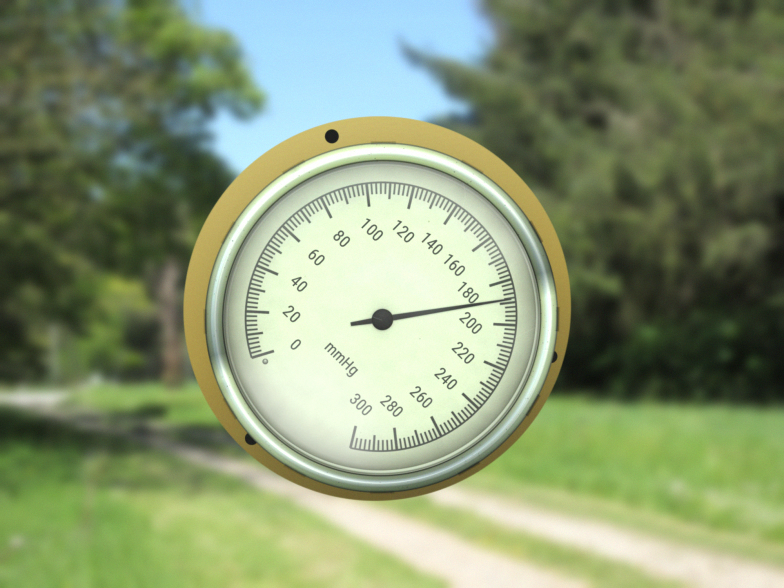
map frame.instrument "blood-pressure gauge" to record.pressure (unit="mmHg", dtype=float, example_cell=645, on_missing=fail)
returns 188
